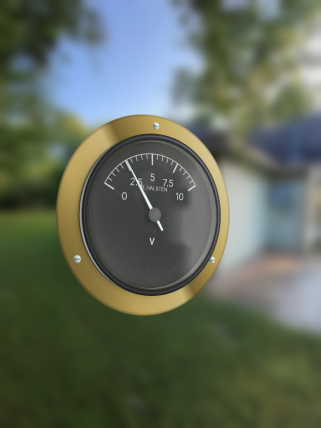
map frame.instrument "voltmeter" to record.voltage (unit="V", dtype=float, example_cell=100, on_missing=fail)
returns 2.5
